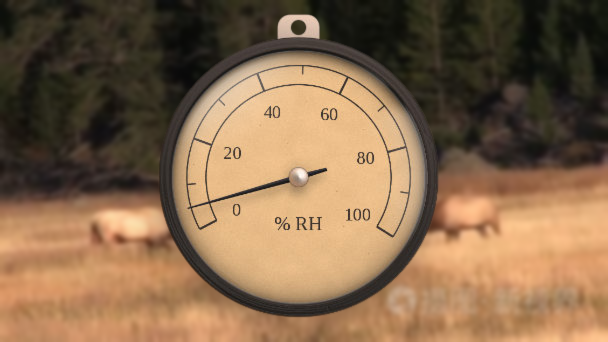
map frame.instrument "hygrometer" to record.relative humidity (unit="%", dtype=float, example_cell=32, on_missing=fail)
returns 5
